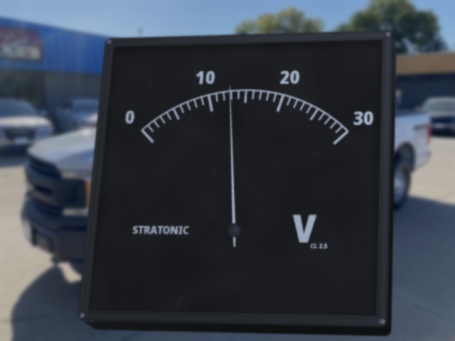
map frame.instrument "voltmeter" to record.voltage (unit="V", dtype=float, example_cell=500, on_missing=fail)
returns 13
